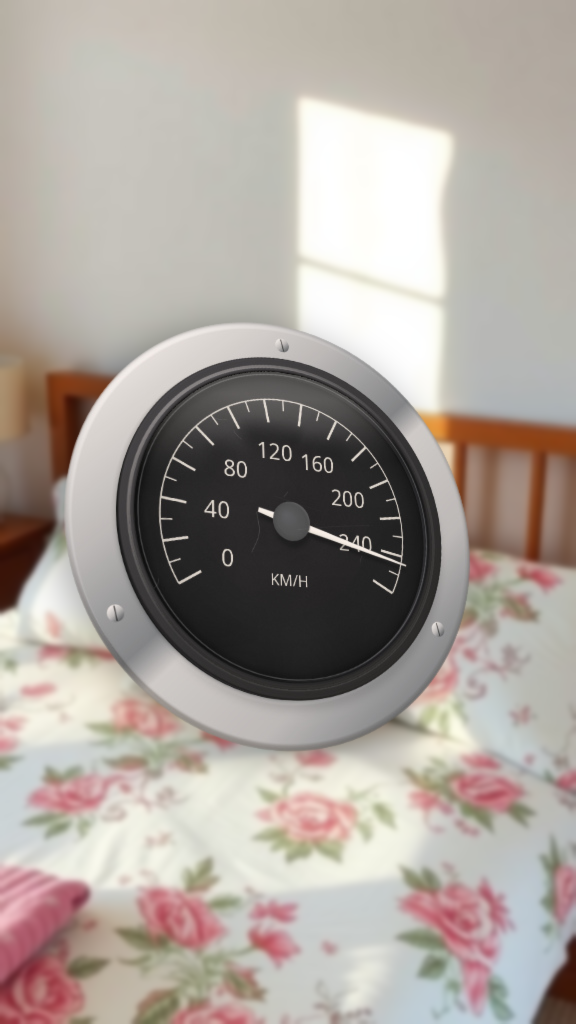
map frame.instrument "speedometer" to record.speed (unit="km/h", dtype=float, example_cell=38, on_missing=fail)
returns 245
